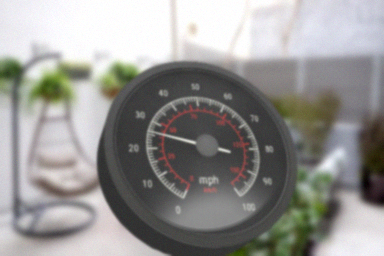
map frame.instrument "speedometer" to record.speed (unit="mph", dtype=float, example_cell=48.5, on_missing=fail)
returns 25
